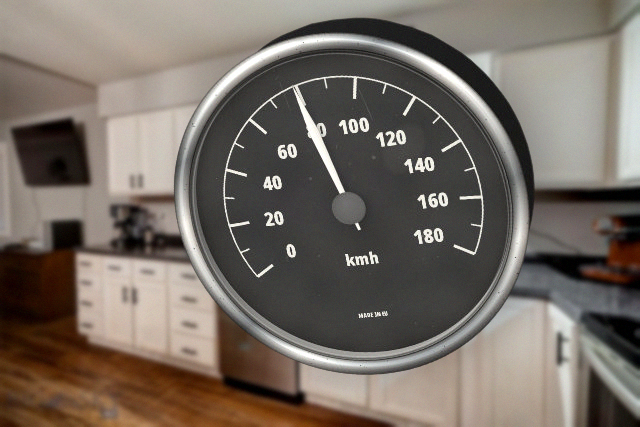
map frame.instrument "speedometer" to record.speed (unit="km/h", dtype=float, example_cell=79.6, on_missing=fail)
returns 80
